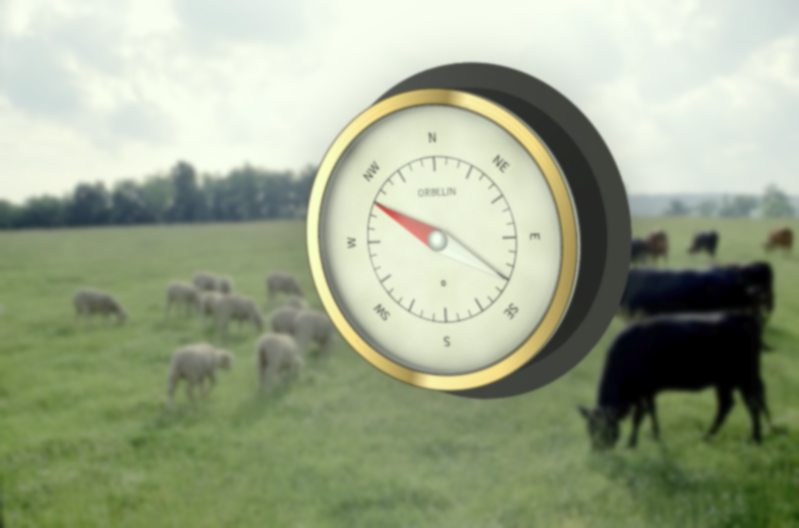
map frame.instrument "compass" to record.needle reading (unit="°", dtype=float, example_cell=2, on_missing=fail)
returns 300
